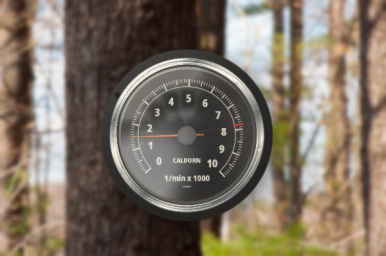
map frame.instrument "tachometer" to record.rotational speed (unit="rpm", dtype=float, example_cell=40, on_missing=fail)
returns 1500
